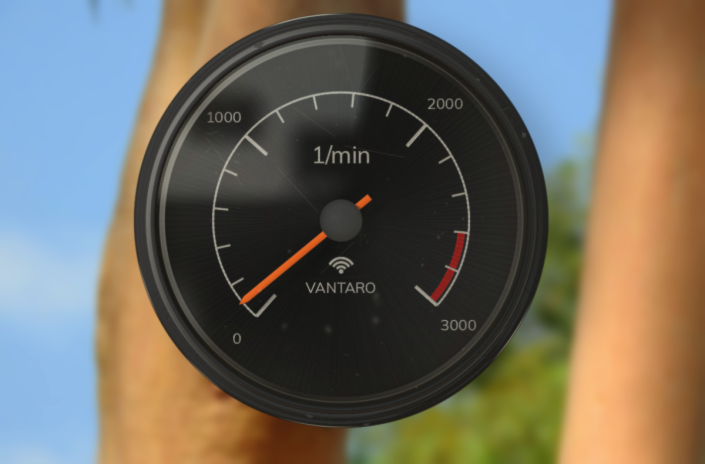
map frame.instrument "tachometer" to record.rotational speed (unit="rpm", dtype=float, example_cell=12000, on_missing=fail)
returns 100
